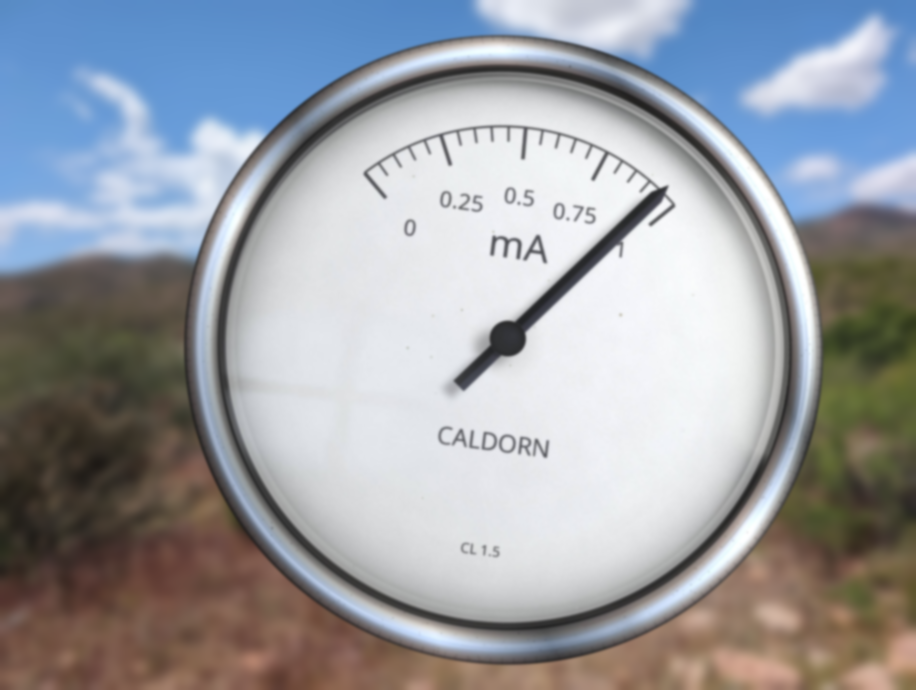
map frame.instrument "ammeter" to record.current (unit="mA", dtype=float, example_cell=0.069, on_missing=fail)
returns 0.95
